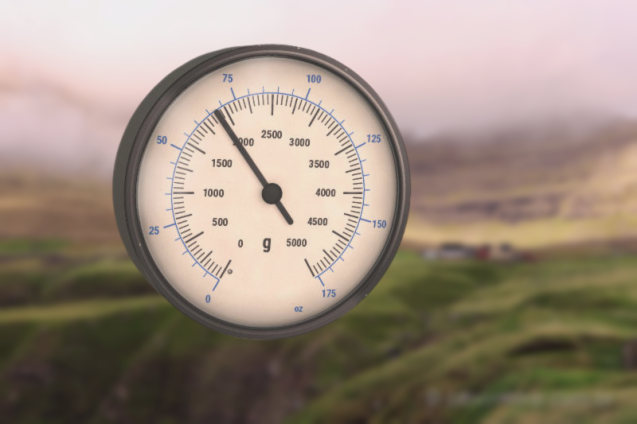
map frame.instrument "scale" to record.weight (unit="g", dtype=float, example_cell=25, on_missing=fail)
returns 1900
